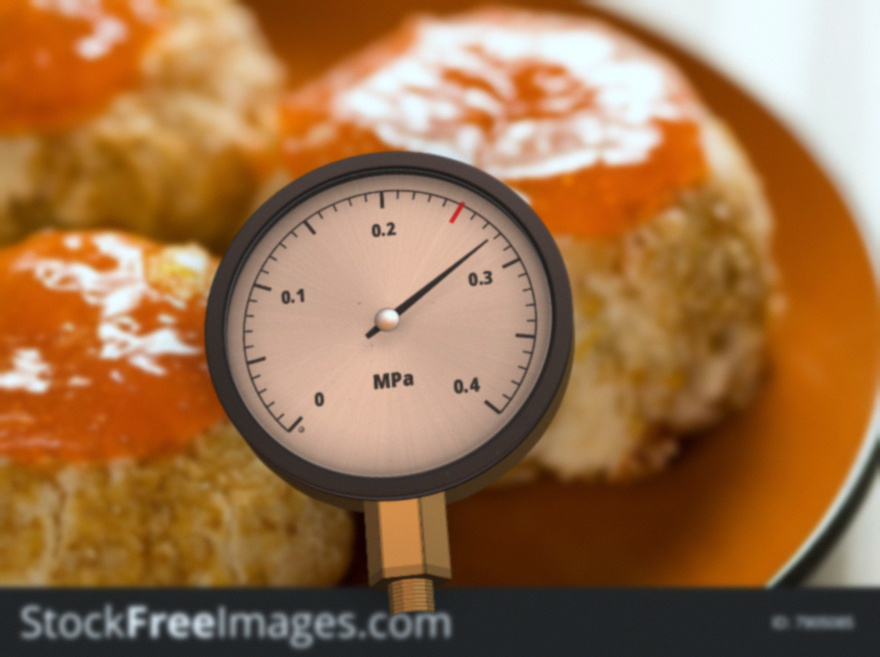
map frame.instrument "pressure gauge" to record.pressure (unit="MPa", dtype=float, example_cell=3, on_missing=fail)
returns 0.28
